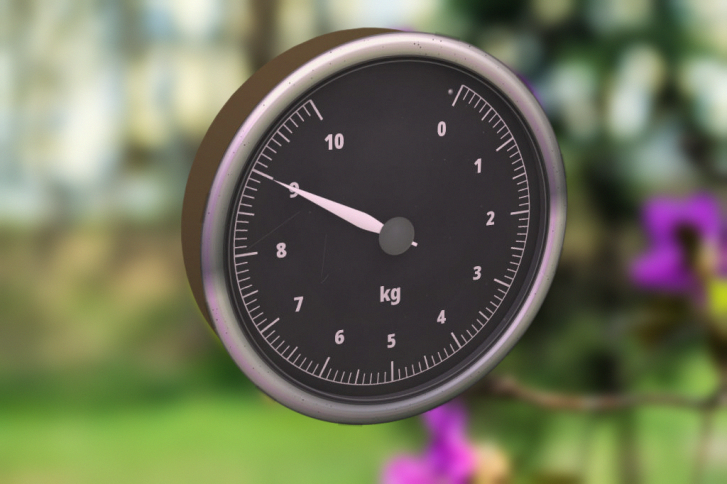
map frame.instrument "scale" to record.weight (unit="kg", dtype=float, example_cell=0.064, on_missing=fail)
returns 9
